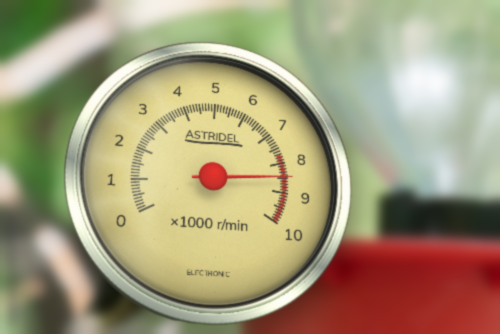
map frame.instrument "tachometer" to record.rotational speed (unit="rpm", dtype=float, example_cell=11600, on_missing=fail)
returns 8500
